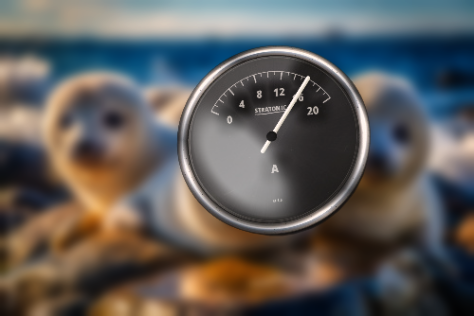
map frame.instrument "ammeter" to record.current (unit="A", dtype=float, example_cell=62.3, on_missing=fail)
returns 16
